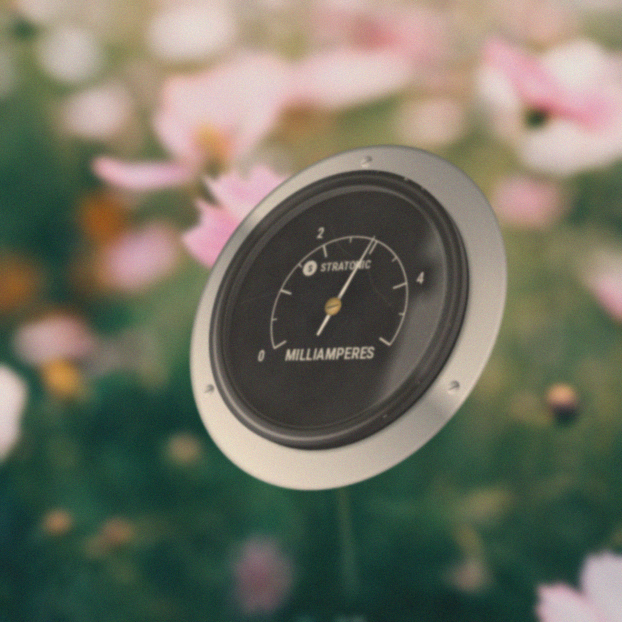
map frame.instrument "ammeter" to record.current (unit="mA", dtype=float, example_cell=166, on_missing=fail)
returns 3
